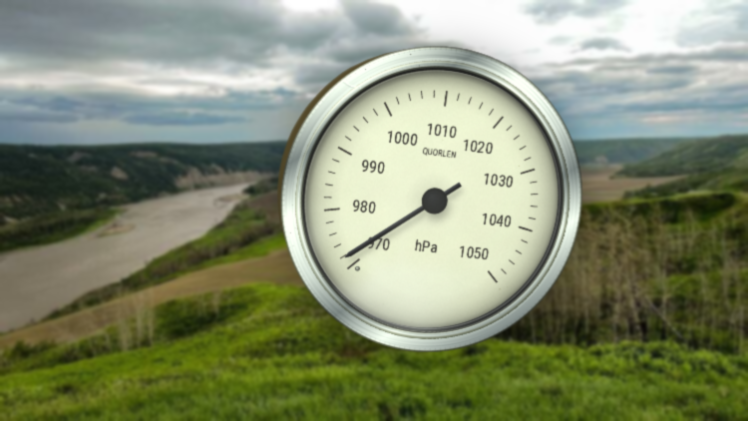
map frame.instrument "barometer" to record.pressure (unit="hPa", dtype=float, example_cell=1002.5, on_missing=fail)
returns 972
